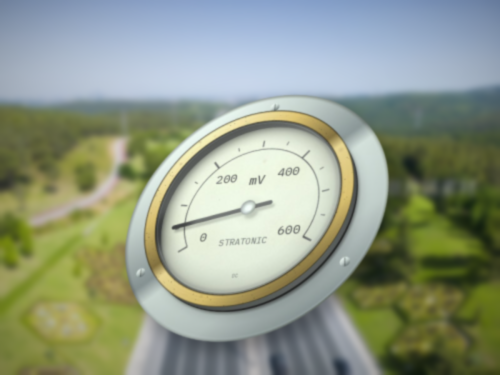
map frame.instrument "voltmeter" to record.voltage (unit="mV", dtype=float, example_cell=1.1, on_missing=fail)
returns 50
